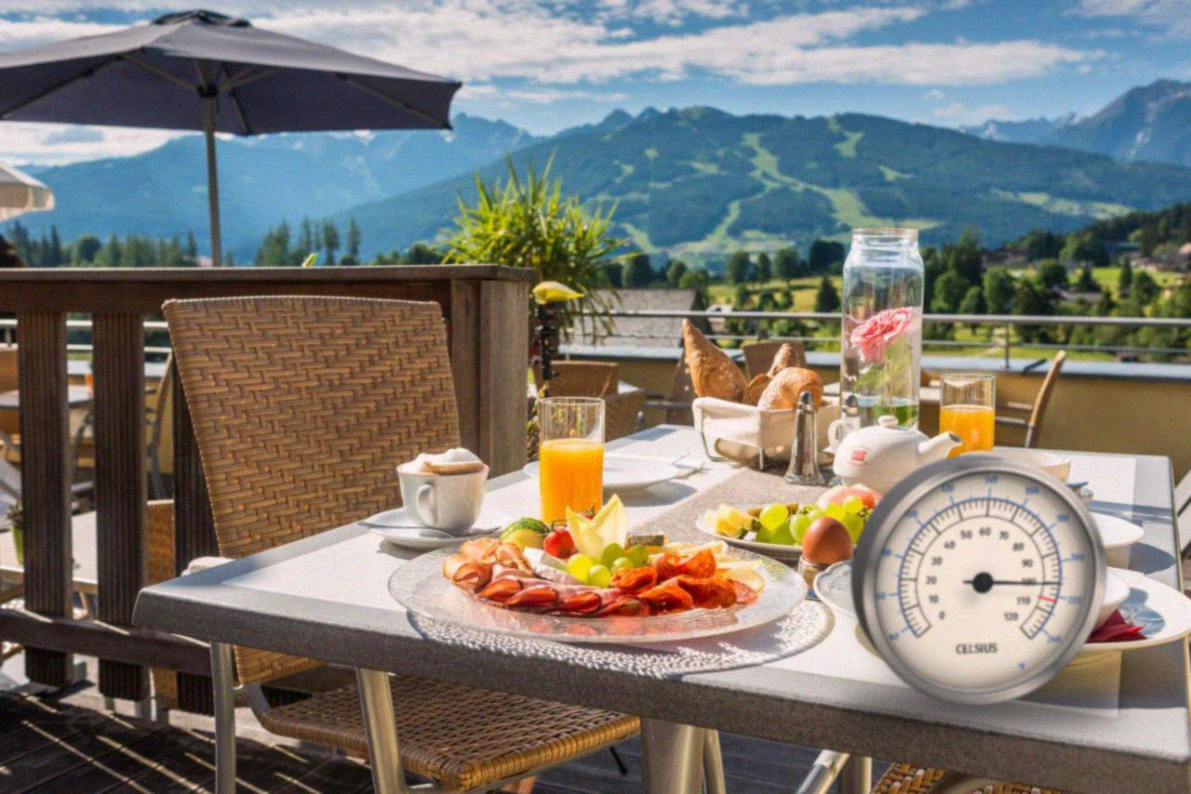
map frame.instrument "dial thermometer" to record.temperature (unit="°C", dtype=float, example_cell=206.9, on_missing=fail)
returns 100
